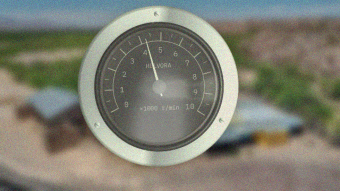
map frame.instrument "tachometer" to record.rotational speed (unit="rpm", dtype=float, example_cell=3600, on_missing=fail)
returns 4250
